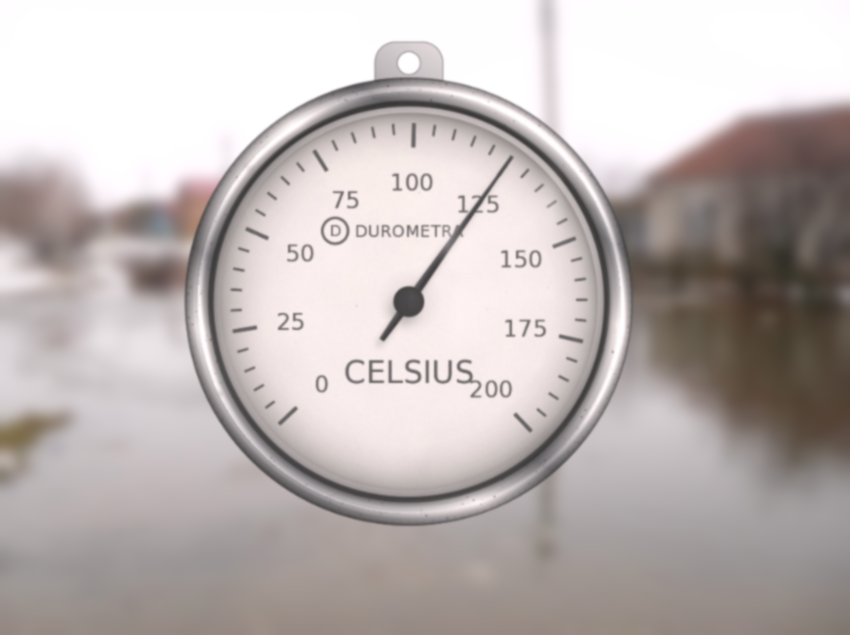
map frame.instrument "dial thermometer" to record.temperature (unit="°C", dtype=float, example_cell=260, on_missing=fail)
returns 125
